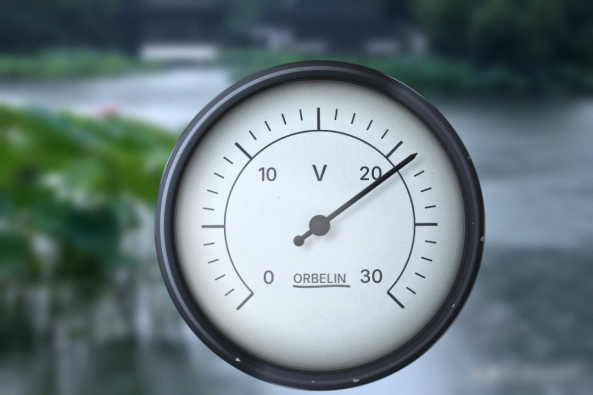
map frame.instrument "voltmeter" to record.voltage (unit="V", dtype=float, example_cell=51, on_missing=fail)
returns 21
